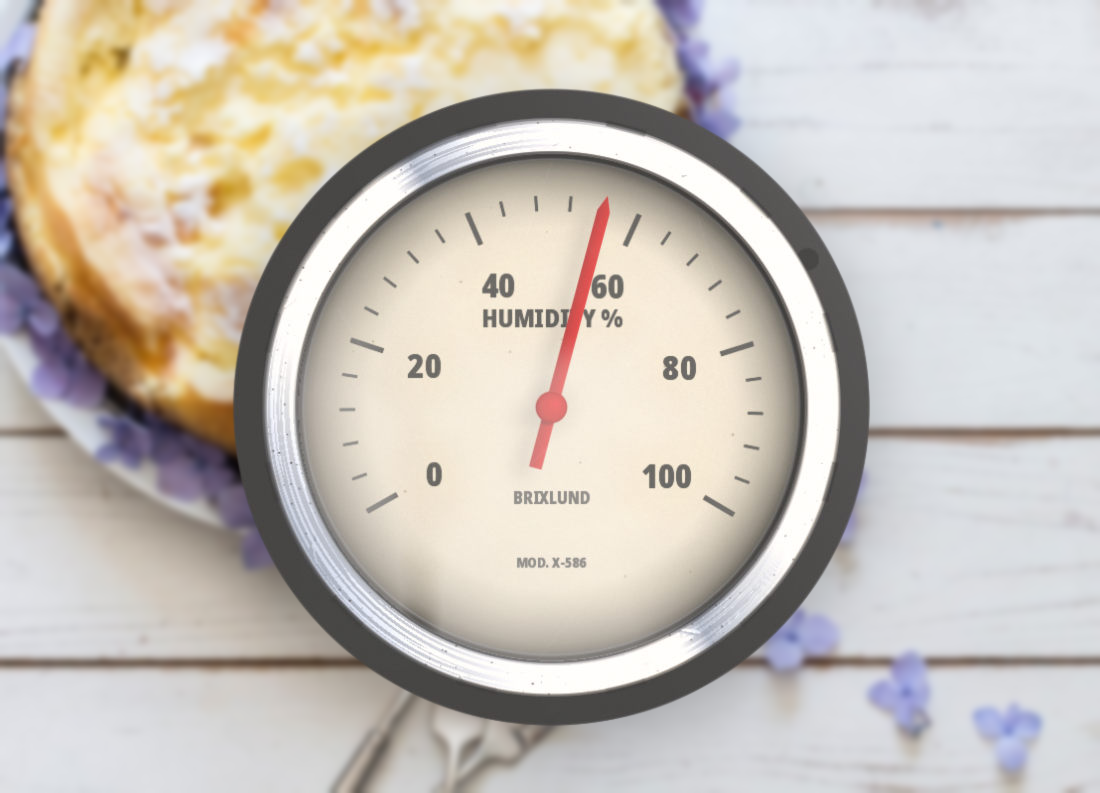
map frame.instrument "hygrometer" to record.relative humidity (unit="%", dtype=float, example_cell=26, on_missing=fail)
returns 56
